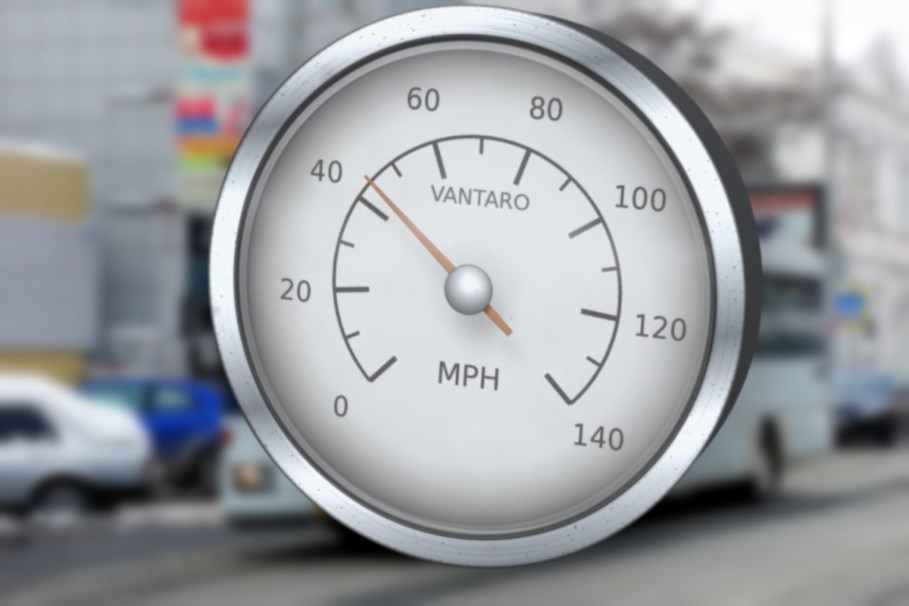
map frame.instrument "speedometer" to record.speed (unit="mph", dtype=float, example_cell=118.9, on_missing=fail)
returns 45
